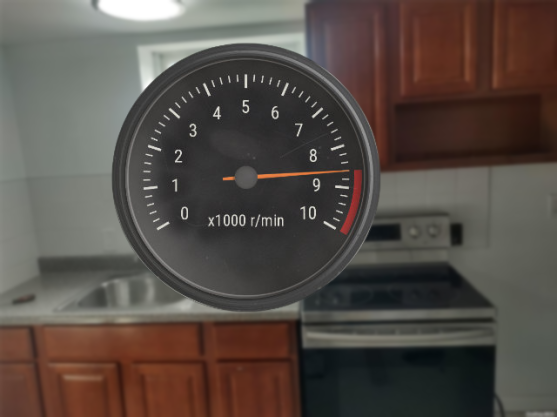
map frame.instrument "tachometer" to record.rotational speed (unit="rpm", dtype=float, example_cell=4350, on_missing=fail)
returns 8600
